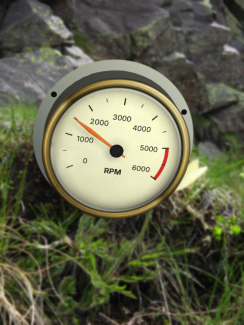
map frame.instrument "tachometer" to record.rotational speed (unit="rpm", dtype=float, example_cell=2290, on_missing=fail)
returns 1500
